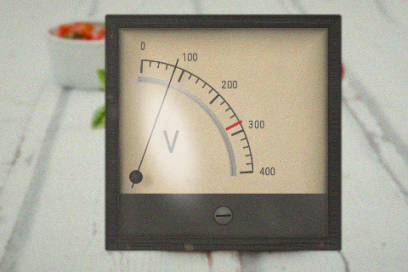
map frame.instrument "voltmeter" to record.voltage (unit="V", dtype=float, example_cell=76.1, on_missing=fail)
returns 80
